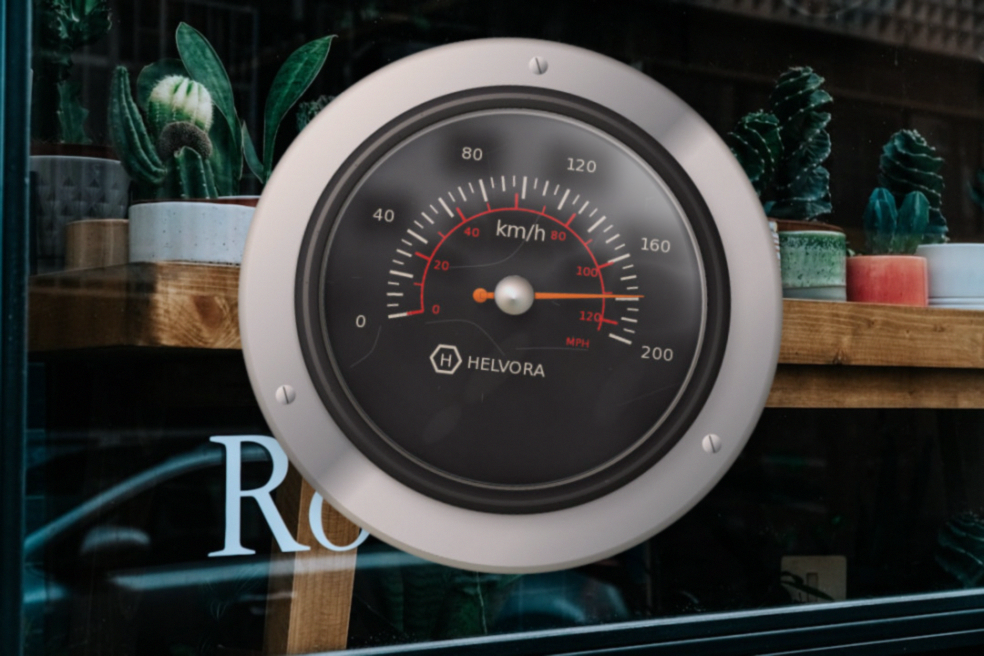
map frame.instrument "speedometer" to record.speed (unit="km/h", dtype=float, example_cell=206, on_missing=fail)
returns 180
